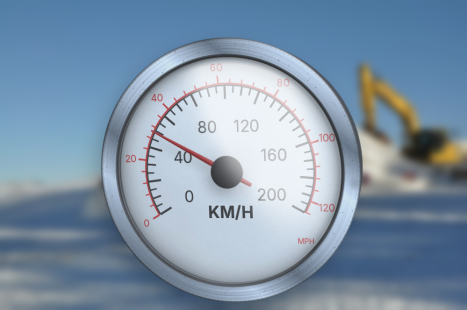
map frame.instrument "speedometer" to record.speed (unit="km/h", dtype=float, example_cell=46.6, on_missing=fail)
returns 50
